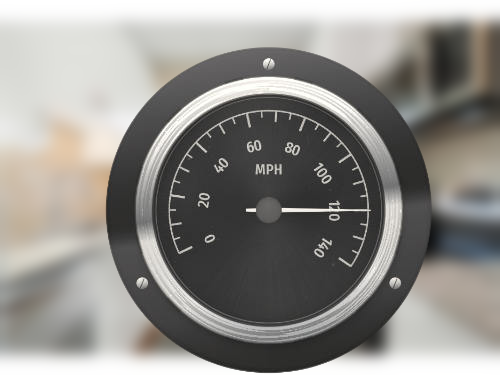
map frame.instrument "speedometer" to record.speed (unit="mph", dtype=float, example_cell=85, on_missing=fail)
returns 120
